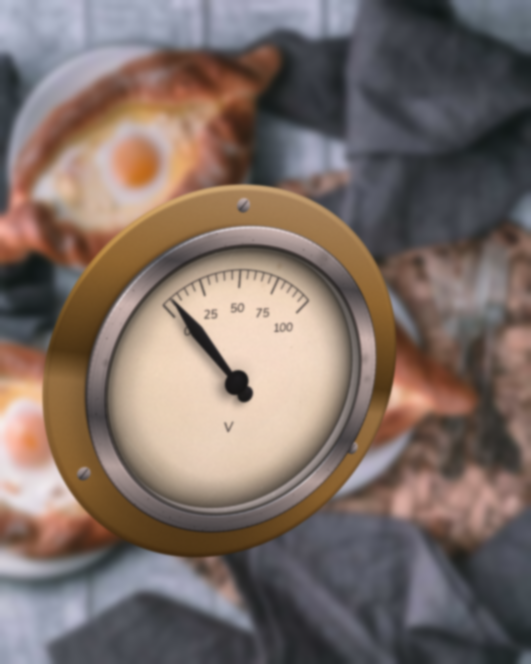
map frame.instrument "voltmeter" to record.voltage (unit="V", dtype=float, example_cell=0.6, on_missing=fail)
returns 5
